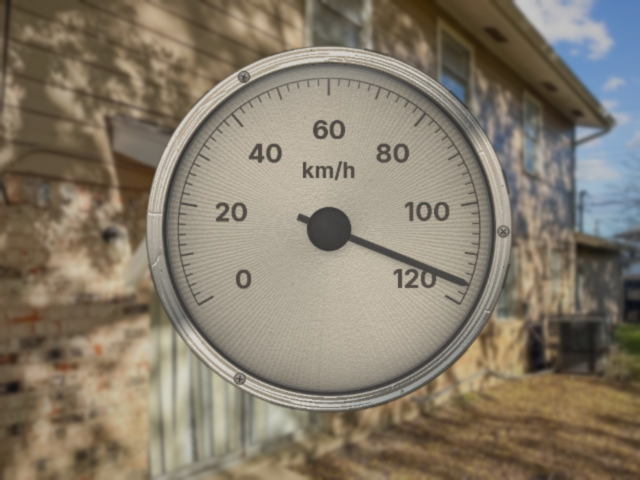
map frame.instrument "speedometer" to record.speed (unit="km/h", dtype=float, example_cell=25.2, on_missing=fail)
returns 116
